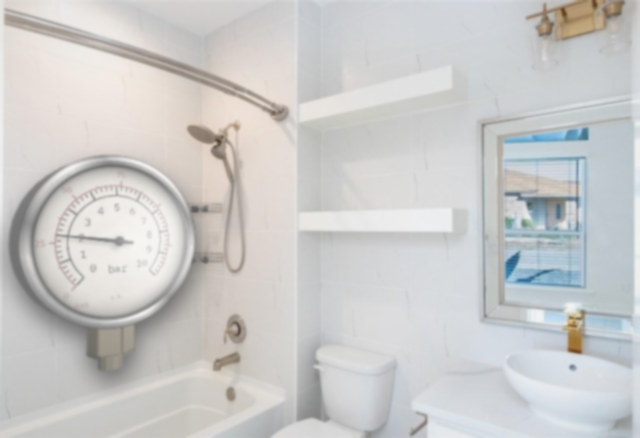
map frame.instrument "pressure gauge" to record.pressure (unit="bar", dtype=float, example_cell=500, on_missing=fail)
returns 2
